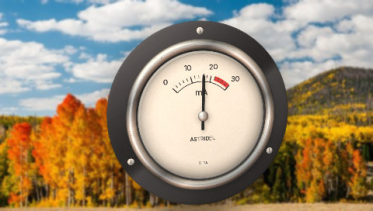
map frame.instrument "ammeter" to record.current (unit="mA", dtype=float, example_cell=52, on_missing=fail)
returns 16
